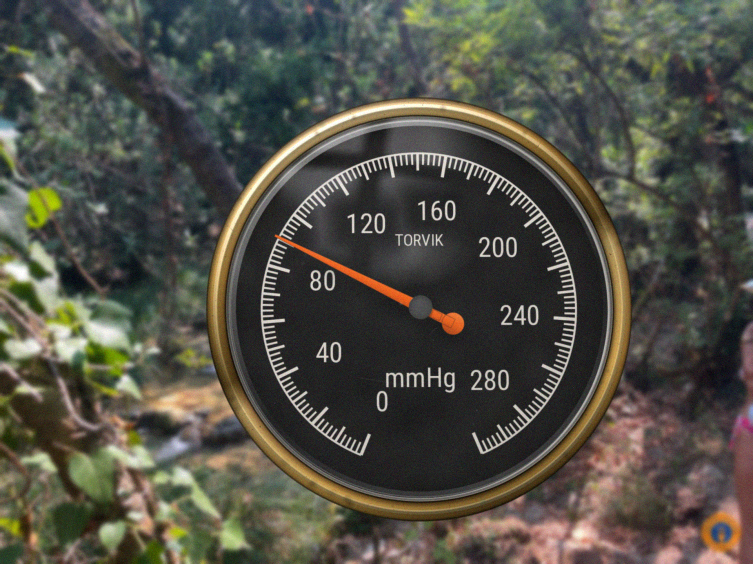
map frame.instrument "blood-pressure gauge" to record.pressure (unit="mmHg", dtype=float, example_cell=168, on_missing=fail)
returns 90
